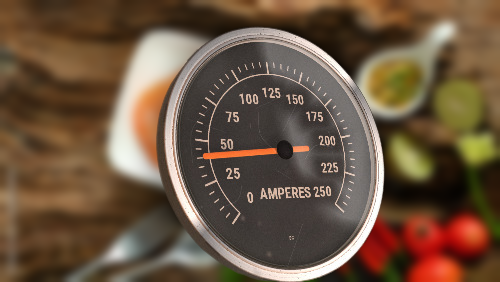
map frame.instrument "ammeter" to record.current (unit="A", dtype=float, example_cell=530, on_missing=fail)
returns 40
